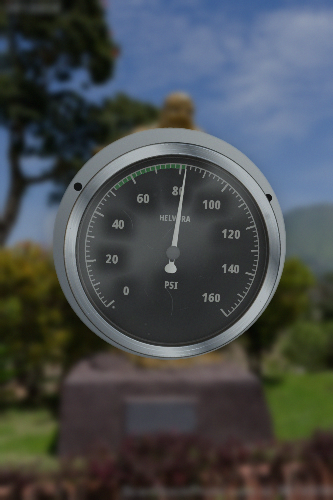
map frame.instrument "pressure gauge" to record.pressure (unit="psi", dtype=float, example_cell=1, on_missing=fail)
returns 82
